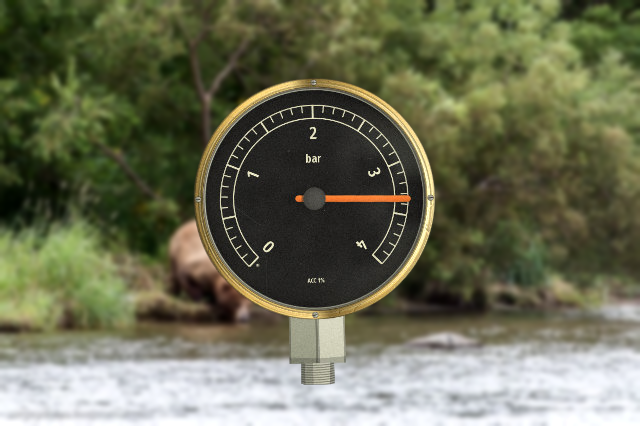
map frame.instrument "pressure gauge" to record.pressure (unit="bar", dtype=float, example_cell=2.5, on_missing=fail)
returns 3.35
